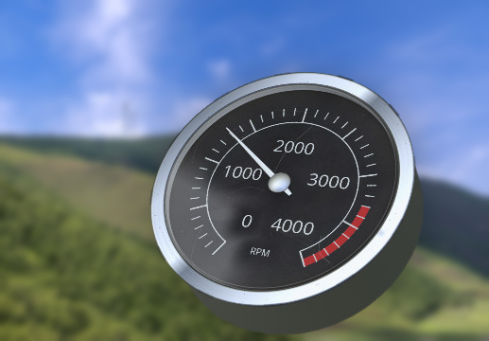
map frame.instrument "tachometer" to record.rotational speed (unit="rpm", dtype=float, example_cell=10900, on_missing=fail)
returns 1300
